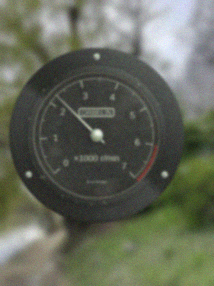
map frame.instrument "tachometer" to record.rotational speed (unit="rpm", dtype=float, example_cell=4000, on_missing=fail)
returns 2250
